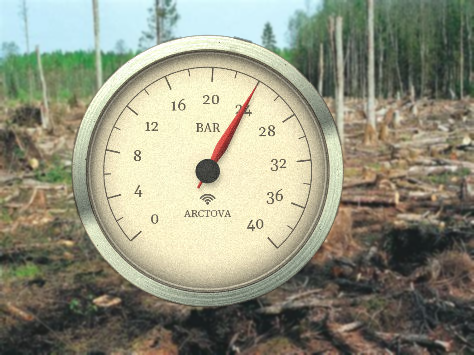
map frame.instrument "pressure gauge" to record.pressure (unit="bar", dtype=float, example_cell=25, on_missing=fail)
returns 24
